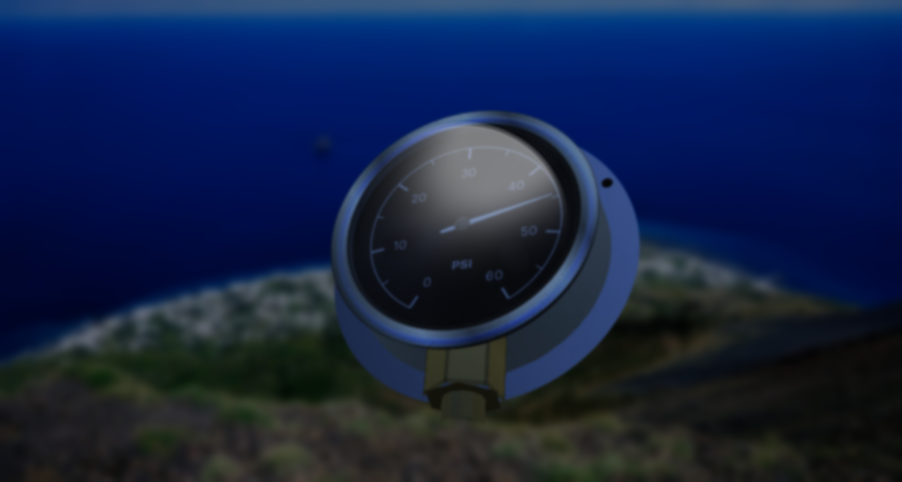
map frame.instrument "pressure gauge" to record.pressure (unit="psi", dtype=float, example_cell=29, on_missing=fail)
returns 45
